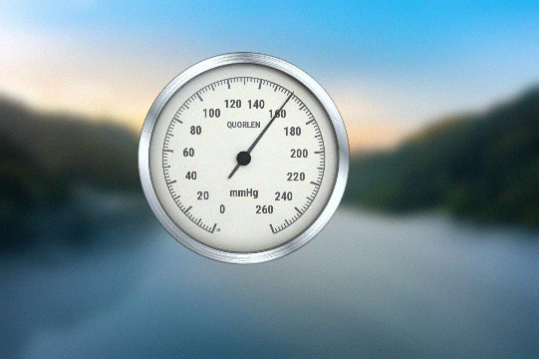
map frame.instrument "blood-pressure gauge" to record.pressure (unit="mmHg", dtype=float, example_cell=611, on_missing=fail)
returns 160
